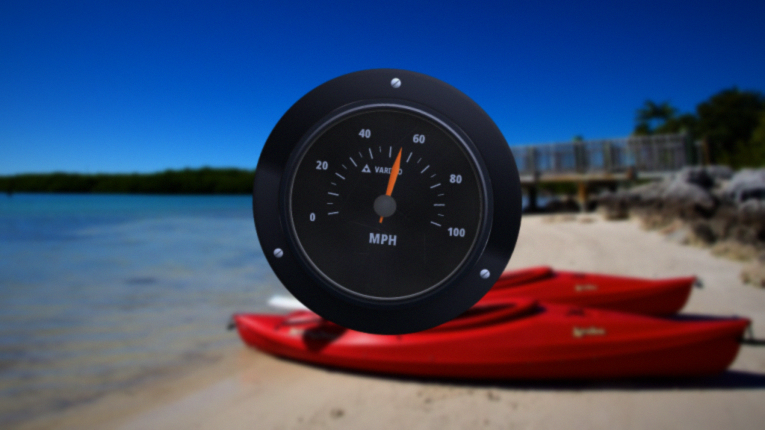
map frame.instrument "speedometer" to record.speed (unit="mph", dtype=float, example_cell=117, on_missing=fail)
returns 55
